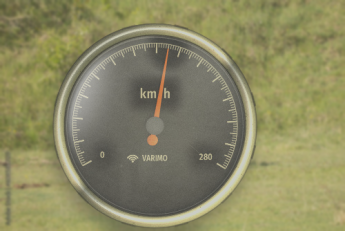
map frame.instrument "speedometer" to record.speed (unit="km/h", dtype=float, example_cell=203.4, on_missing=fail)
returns 150
